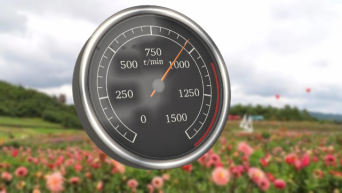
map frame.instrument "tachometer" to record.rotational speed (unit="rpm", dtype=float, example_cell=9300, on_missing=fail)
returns 950
